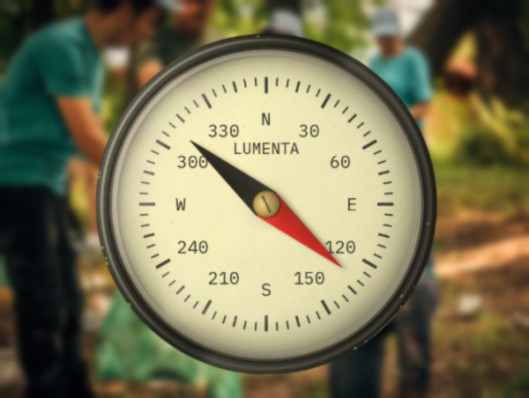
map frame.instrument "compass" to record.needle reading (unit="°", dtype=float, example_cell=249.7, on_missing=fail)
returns 130
